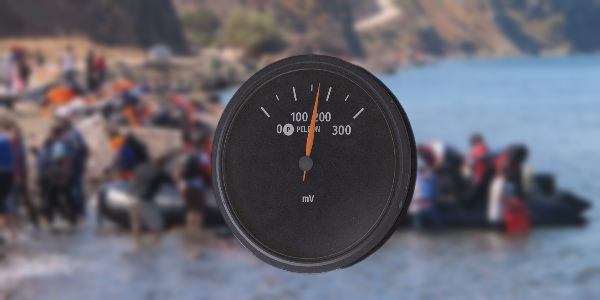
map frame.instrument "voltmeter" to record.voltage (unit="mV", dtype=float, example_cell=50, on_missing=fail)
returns 175
